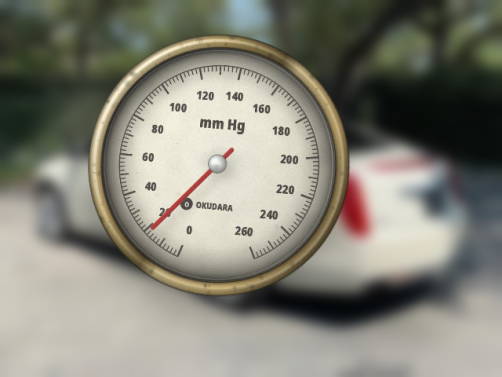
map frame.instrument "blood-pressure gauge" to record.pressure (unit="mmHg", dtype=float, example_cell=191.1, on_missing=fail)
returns 18
